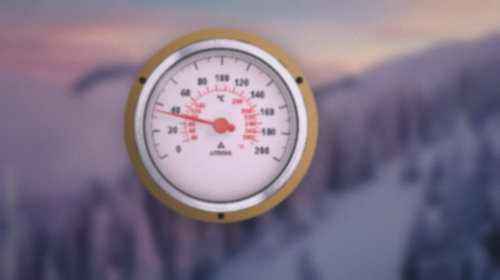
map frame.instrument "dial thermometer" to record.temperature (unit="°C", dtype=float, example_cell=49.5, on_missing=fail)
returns 35
